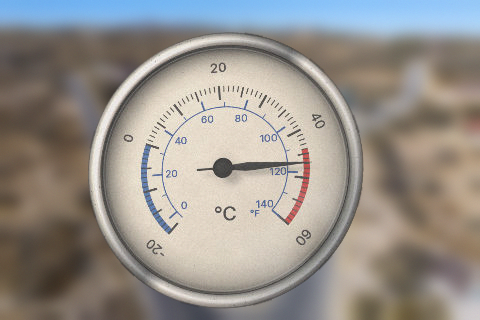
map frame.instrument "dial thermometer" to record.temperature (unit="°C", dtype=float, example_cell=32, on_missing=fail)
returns 47
